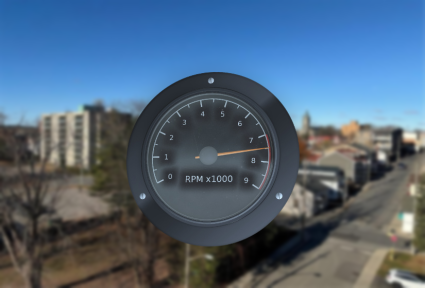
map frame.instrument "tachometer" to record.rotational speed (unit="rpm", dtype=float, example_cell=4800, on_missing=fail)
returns 7500
